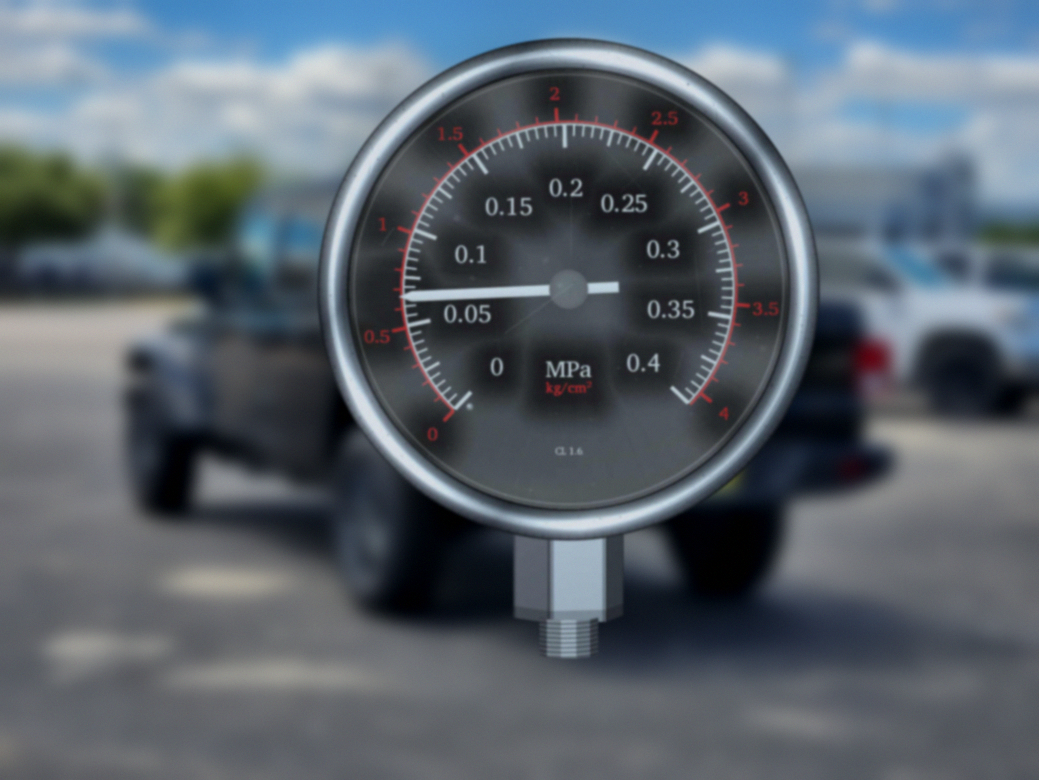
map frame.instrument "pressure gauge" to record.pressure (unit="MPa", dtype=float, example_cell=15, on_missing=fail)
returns 0.065
